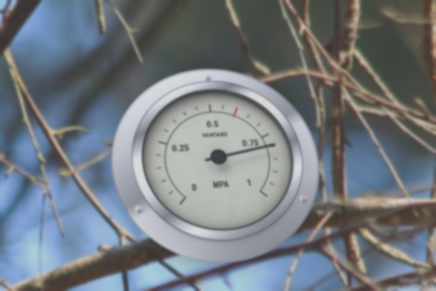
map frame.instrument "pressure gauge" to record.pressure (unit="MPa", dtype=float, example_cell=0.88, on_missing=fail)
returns 0.8
